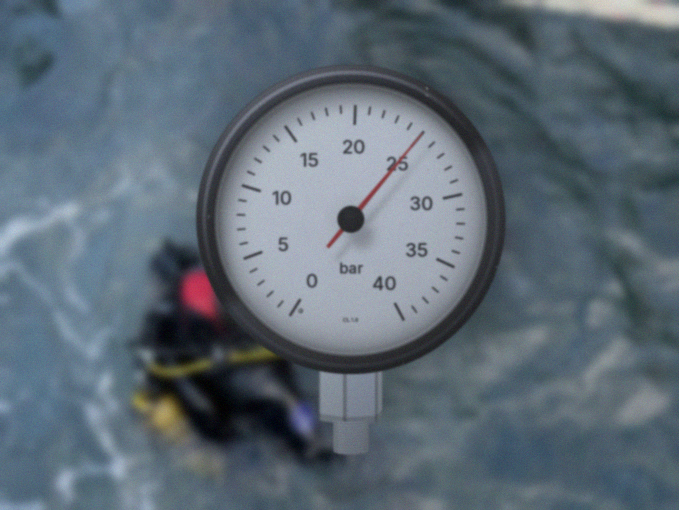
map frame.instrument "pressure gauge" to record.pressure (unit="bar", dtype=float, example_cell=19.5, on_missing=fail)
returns 25
